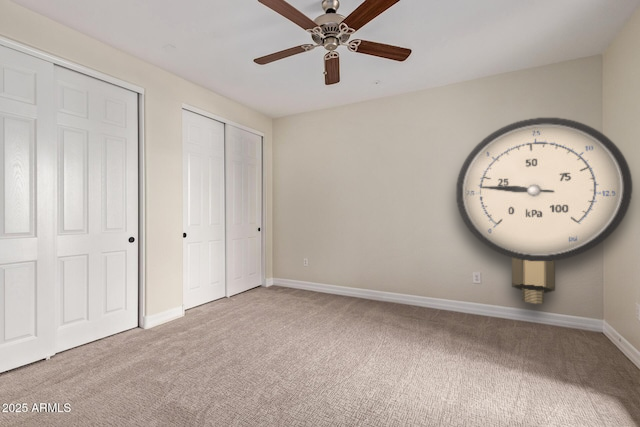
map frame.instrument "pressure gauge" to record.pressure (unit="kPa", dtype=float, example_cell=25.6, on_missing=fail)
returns 20
